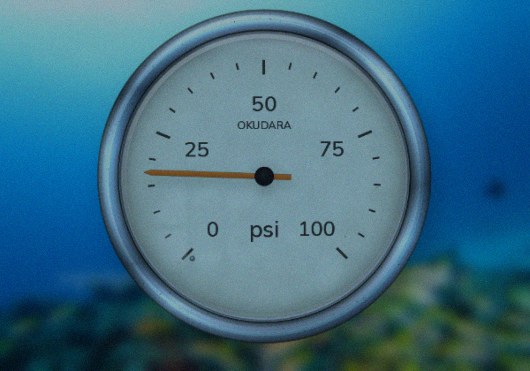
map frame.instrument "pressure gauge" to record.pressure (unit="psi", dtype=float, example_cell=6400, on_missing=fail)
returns 17.5
